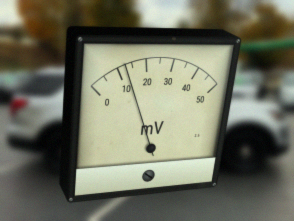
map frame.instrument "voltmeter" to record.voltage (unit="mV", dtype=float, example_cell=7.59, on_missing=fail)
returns 12.5
